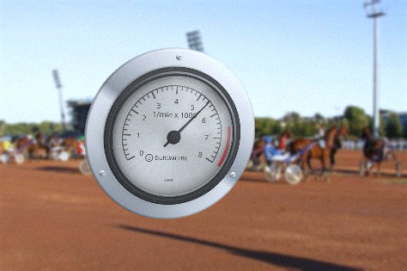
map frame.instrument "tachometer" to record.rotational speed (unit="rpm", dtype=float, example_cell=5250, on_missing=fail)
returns 5400
